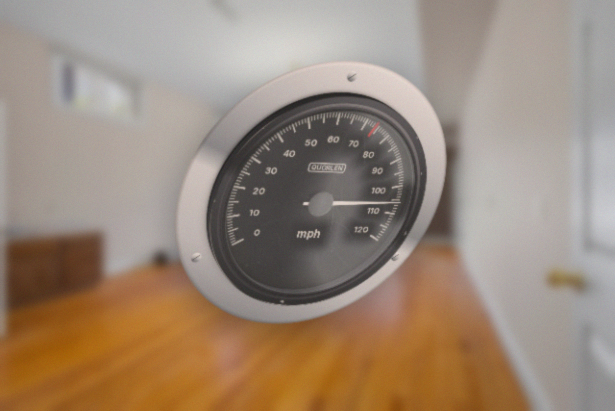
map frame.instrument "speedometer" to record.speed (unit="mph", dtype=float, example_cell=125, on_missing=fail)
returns 105
